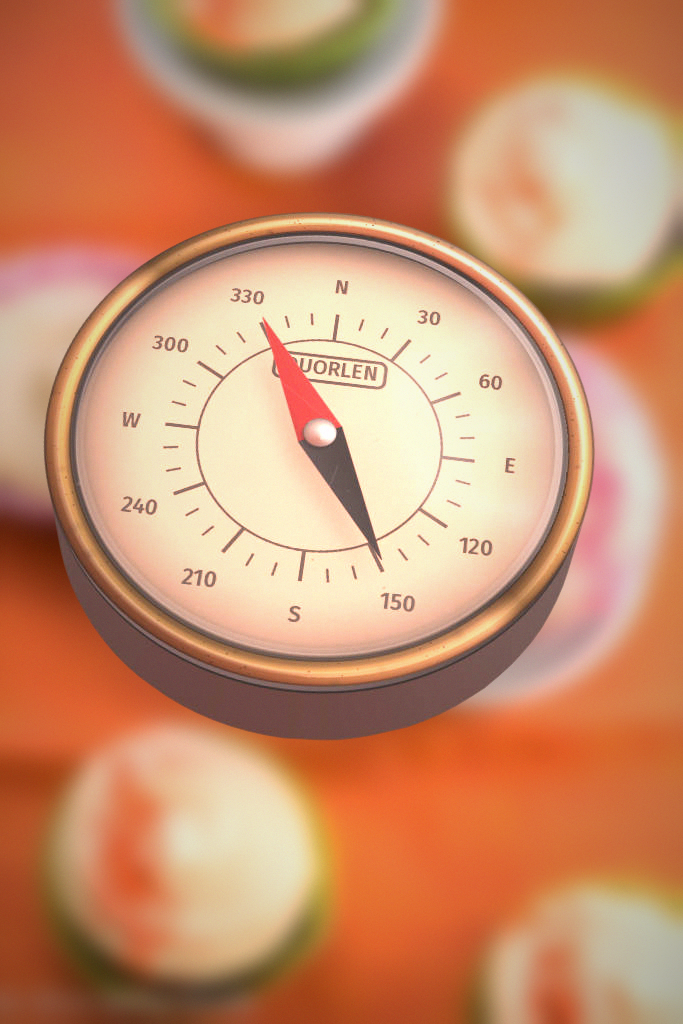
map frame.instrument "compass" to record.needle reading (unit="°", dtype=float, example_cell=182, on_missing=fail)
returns 330
